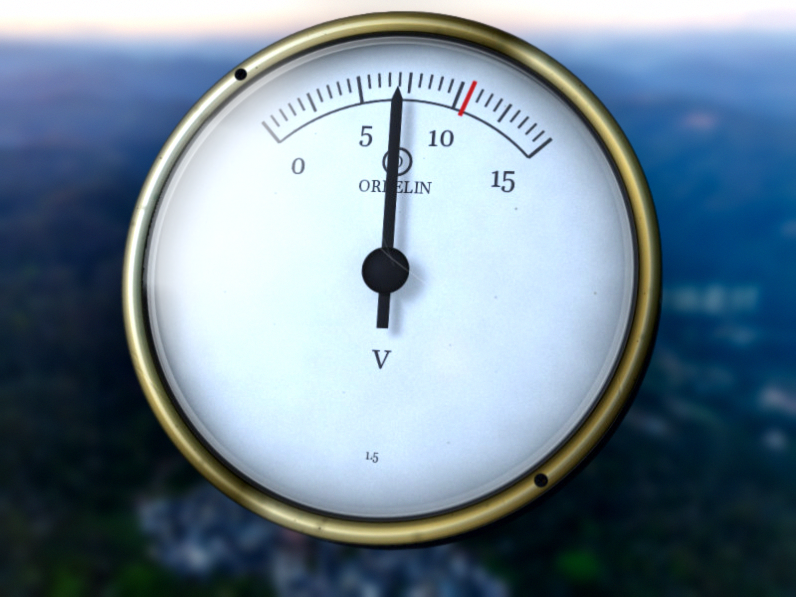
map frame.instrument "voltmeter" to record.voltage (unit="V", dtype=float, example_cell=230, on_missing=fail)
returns 7
